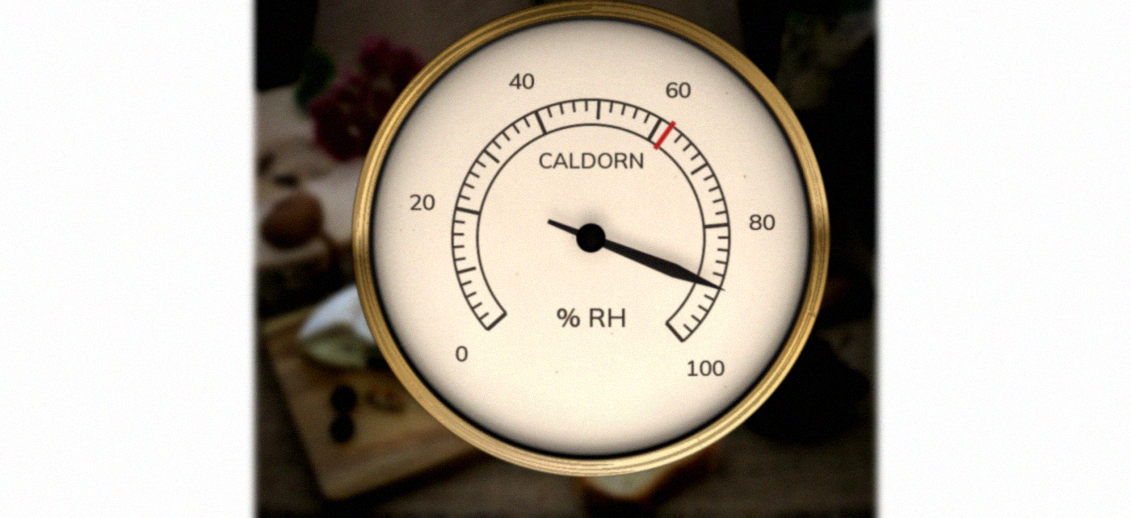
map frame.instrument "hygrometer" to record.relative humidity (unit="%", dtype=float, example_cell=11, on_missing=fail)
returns 90
